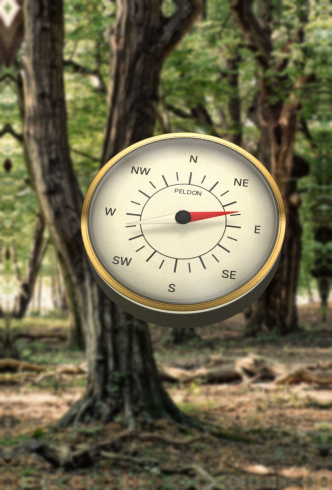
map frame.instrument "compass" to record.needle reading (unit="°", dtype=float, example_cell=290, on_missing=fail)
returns 75
